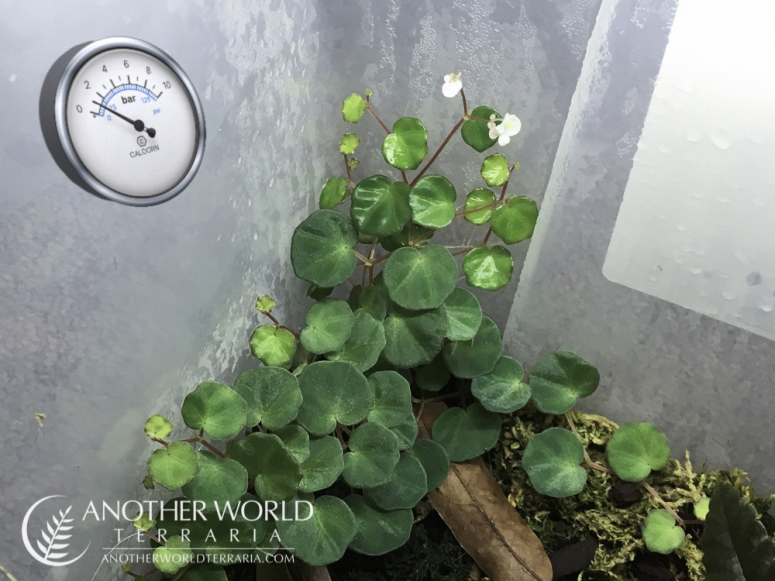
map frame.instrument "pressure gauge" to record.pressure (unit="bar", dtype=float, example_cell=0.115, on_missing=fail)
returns 1
